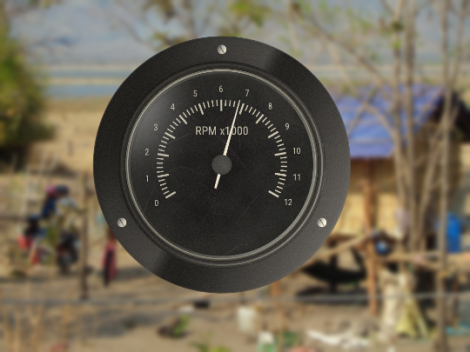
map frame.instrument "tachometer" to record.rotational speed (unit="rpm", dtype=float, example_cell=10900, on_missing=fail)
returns 6800
